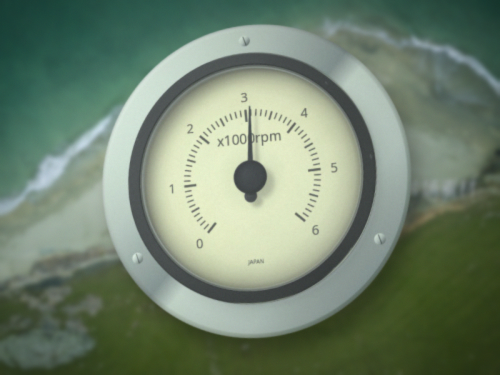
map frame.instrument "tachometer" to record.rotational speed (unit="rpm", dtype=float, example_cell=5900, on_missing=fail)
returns 3100
